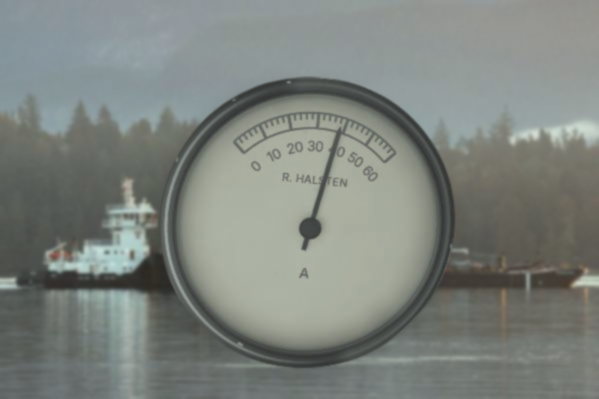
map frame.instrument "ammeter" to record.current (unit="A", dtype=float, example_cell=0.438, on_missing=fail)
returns 38
